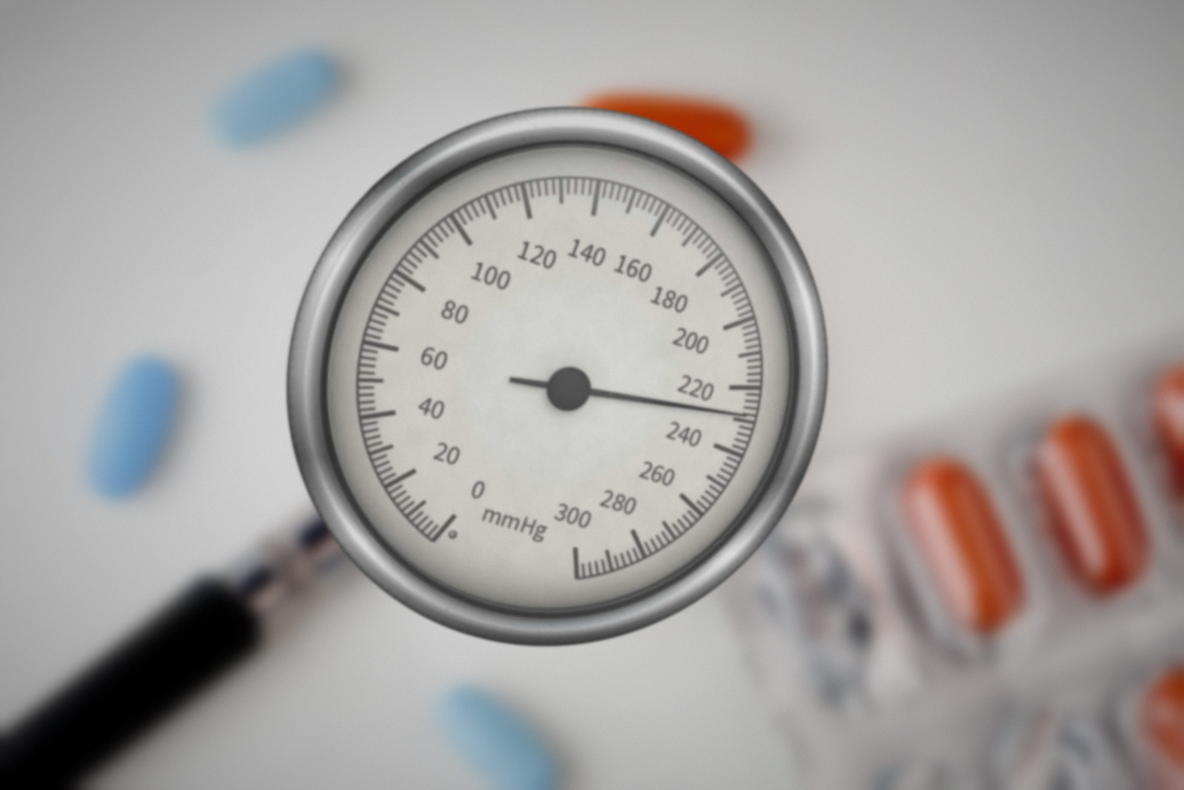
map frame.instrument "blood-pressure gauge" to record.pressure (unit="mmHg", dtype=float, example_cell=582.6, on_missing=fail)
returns 228
